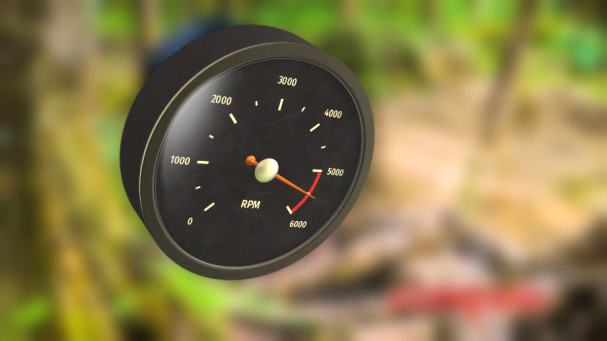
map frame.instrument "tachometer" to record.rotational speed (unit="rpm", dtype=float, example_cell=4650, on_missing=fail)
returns 5500
